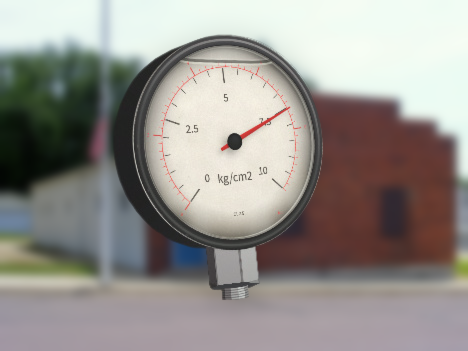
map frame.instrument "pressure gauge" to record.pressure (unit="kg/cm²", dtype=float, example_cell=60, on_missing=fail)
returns 7.5
